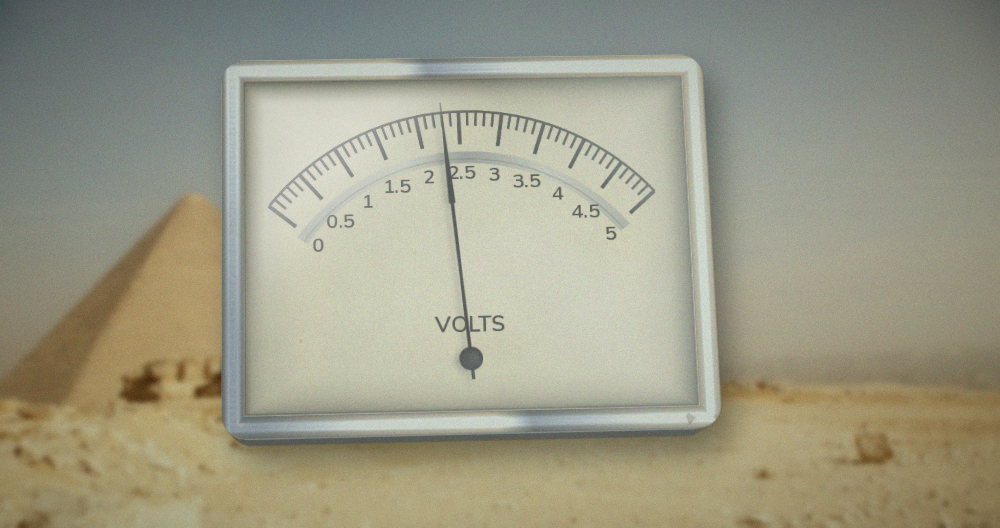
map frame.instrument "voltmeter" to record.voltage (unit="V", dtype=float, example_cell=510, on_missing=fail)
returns 2.3
